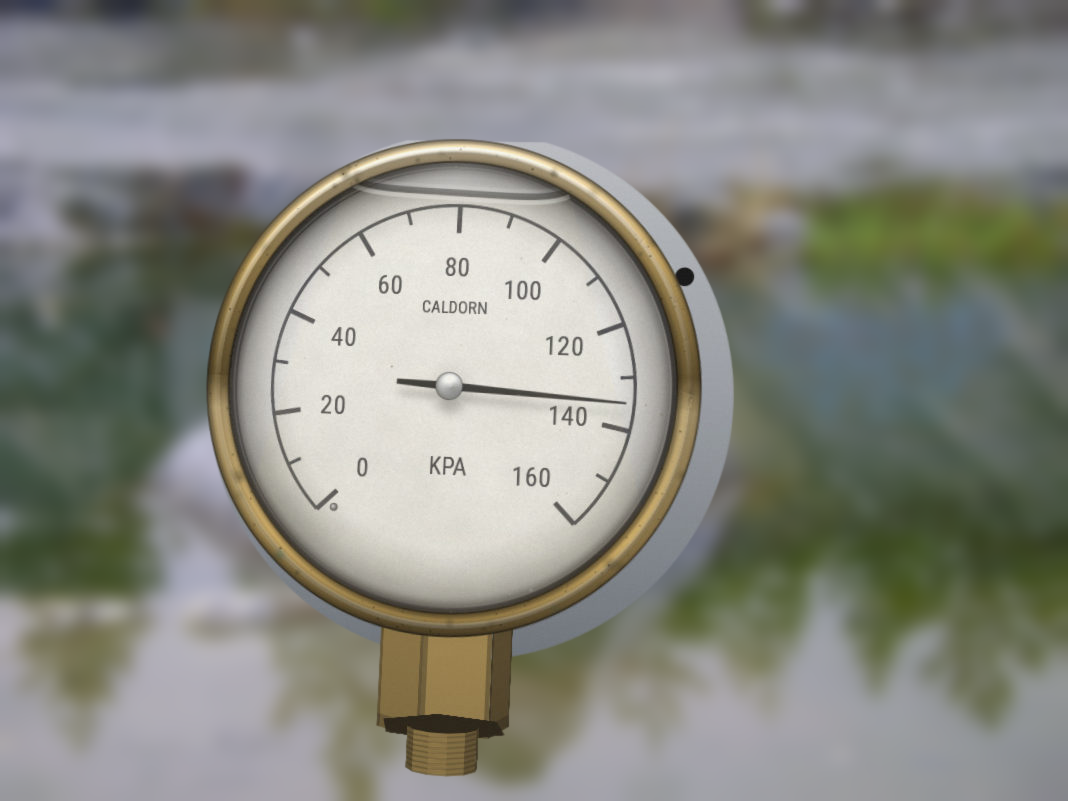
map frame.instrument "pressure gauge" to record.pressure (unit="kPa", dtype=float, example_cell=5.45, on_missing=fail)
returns 135
